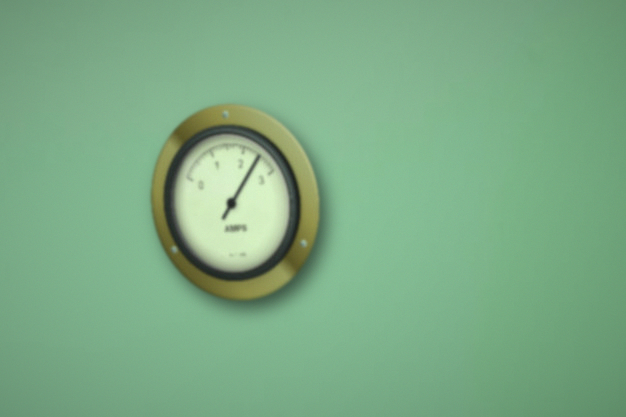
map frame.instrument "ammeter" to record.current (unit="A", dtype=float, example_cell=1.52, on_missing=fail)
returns 2.5
